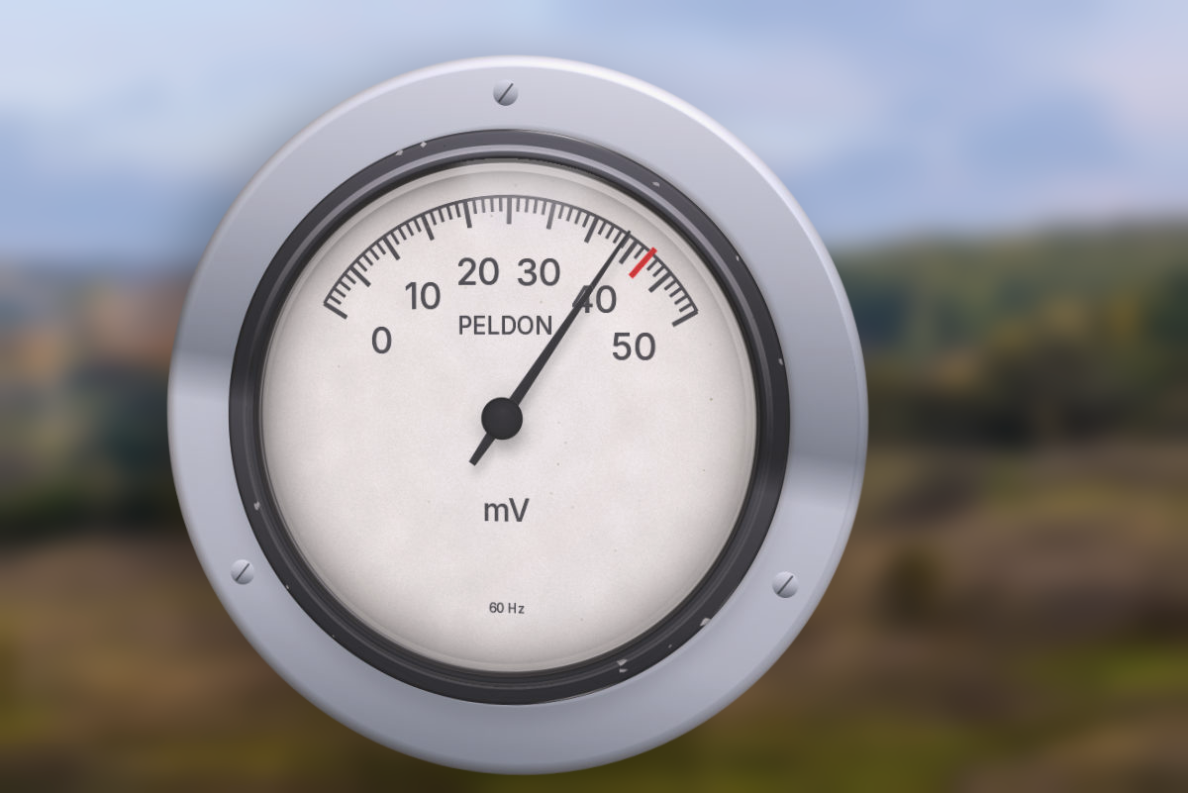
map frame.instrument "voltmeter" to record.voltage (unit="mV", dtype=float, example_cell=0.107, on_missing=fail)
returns 39
